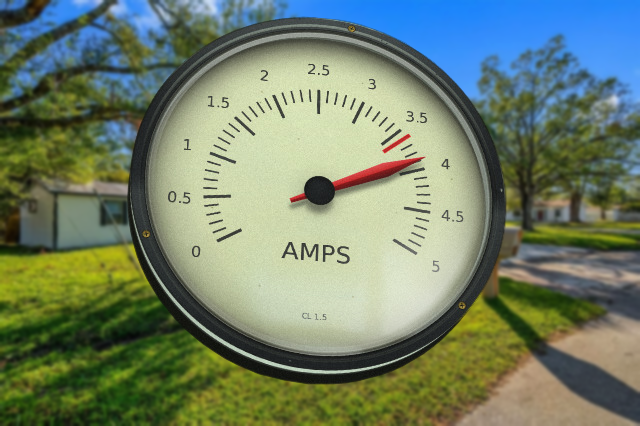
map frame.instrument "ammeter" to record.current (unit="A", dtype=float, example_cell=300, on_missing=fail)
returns 3.9
